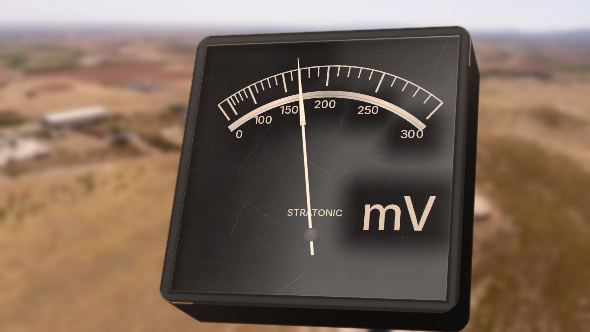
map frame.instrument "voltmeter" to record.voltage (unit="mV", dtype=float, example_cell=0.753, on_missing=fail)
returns 170
